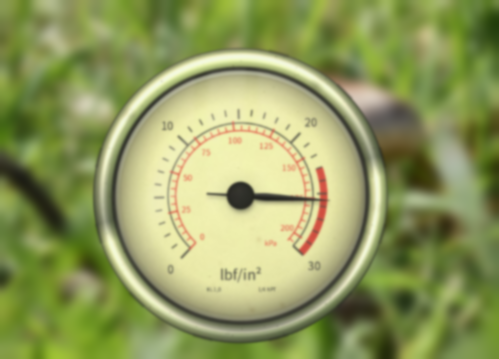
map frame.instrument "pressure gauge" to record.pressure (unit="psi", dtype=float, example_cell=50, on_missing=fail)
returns 25.5
